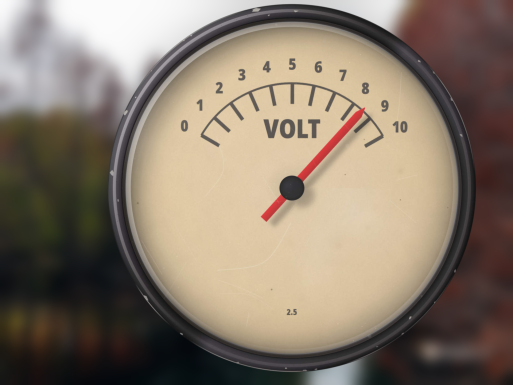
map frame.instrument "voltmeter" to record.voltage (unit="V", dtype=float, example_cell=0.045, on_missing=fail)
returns 8.5
